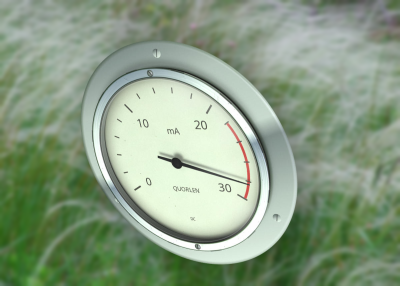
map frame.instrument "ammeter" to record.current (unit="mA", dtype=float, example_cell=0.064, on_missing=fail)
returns 28
